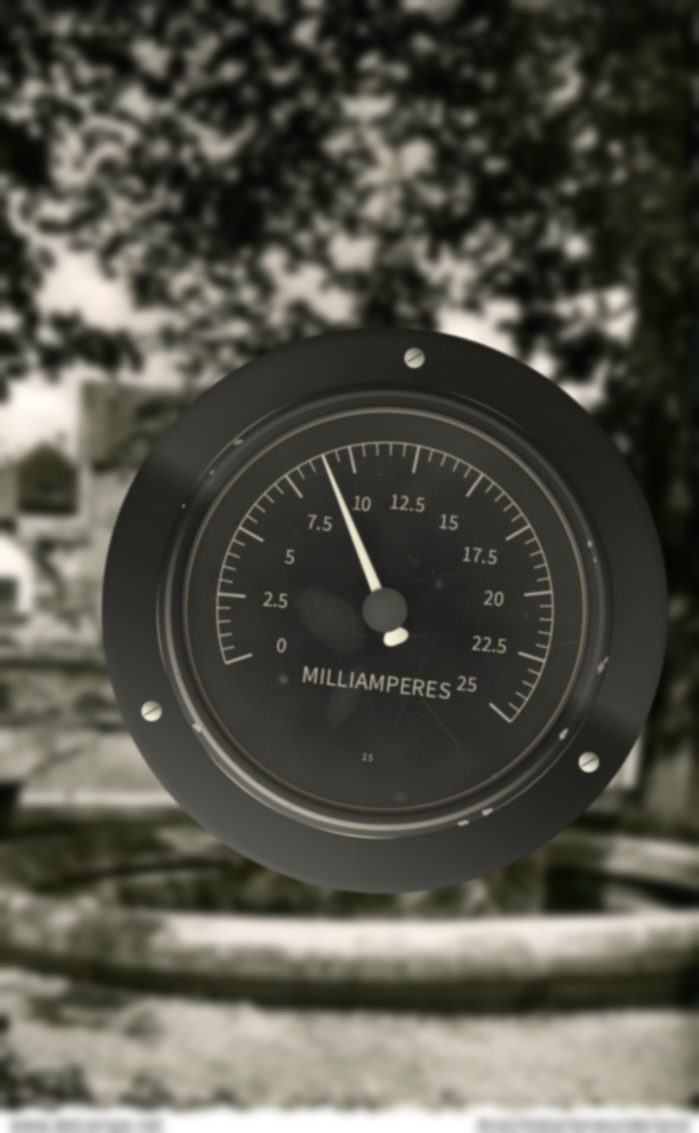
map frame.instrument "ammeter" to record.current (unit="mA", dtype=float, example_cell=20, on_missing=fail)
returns 9
